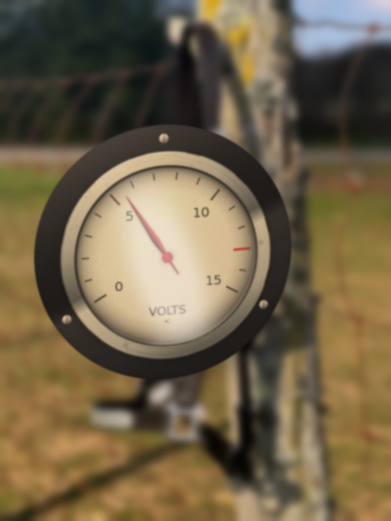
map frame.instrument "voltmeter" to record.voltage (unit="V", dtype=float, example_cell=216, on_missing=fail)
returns 5.5
